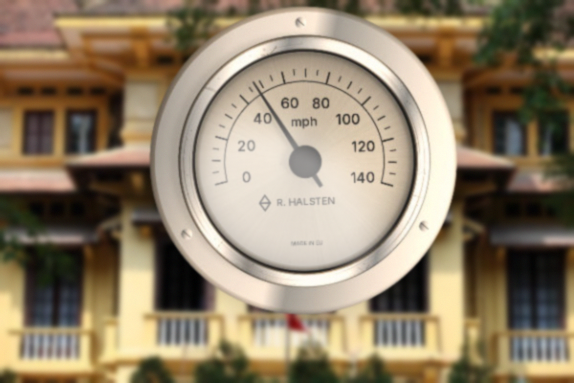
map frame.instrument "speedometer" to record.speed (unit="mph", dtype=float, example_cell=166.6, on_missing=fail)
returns 47.5
